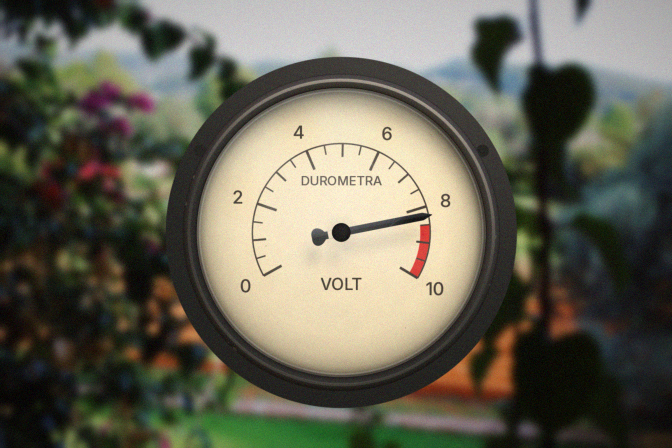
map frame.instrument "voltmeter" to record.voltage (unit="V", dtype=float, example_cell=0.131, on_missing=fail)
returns 8.25
